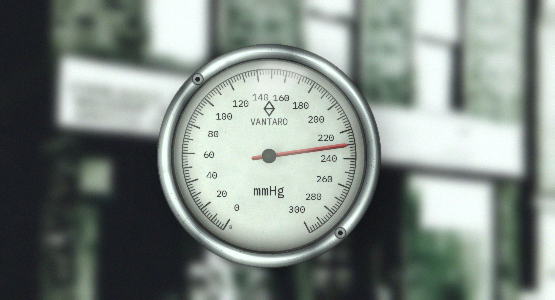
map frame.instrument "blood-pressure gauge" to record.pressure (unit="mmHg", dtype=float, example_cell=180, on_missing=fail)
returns 230
